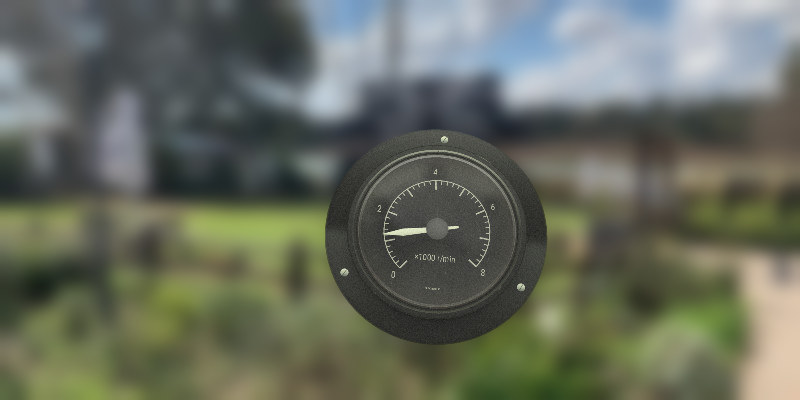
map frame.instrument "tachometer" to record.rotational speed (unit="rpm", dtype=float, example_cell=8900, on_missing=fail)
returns 1200
